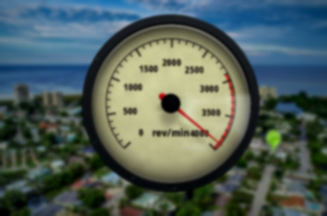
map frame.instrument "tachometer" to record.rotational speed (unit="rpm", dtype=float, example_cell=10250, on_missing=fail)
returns 3900
